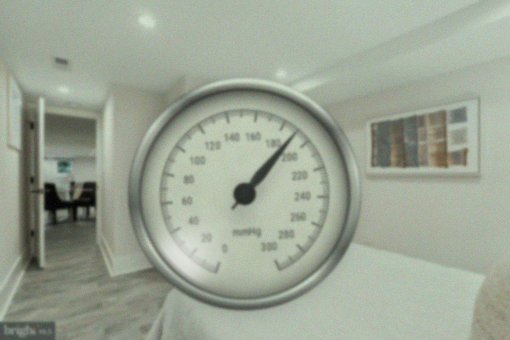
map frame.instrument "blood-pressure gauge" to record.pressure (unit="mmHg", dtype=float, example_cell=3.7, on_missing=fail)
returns 190
